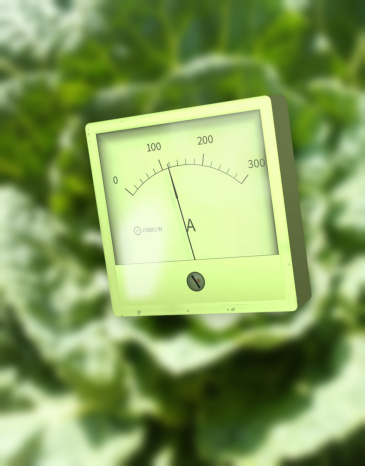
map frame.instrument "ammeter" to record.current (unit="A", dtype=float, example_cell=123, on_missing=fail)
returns 120
